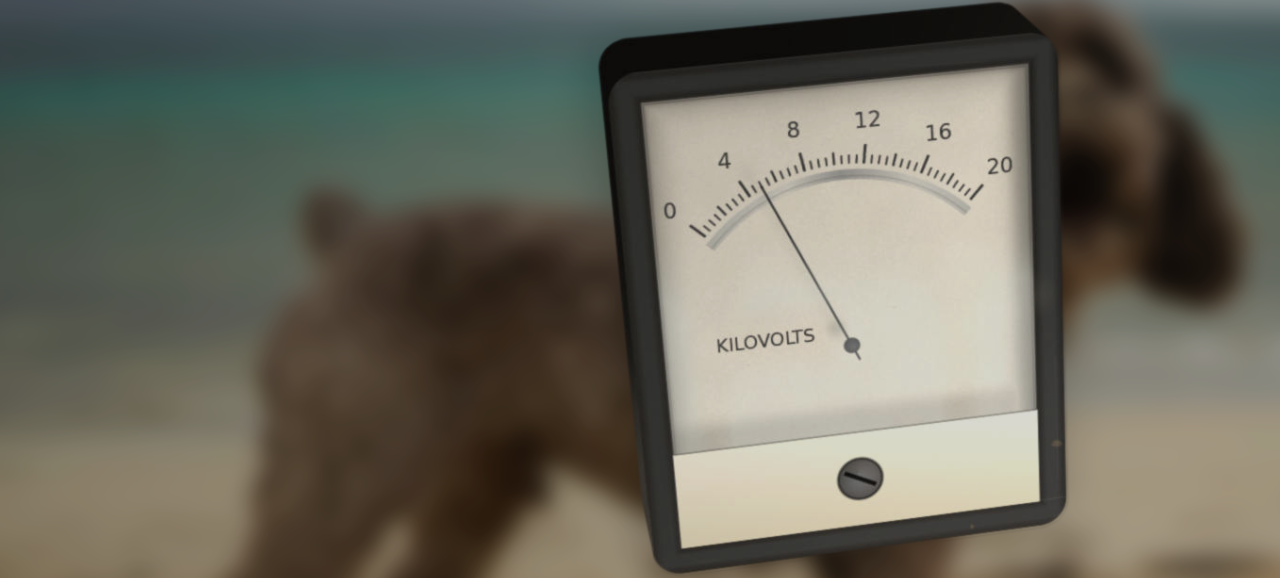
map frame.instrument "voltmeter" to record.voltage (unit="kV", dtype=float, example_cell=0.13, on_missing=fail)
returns 5
